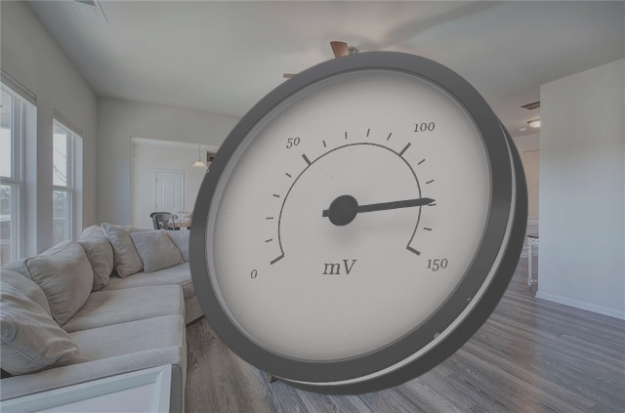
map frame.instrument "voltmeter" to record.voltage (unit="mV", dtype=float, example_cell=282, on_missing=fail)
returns 130
